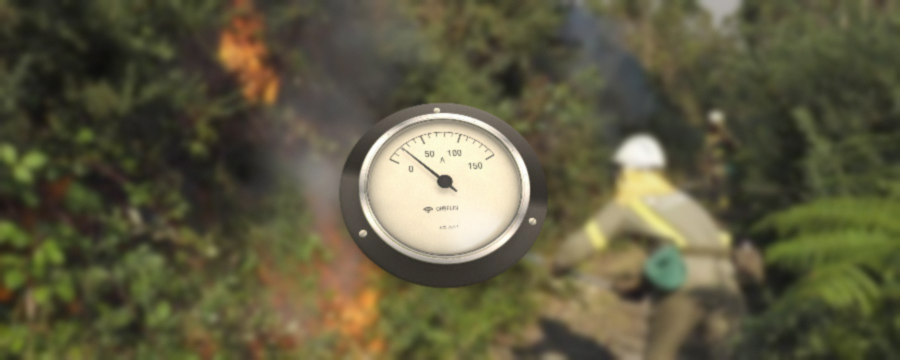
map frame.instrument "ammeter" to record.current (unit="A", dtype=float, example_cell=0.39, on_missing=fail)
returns 20
